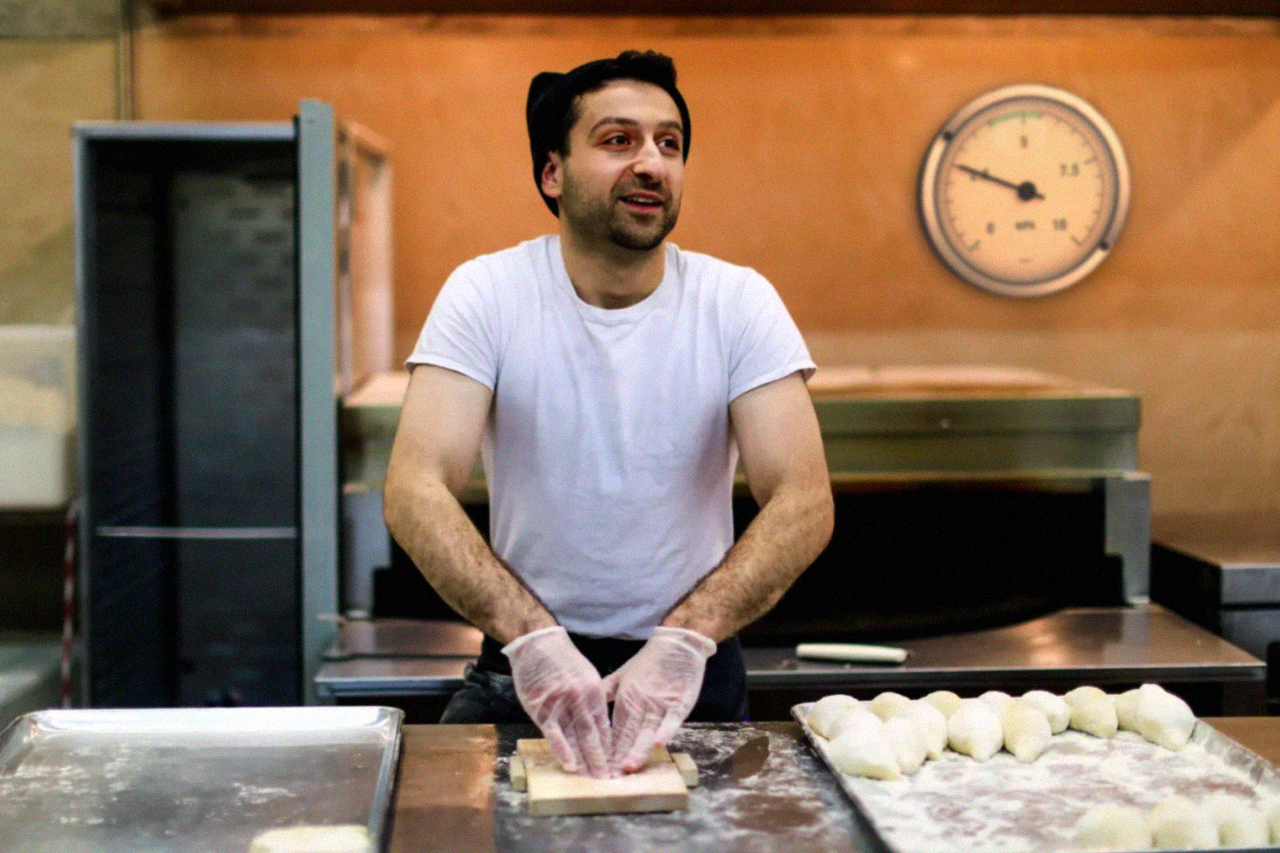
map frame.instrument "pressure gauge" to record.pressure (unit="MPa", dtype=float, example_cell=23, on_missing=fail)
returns 2.5
